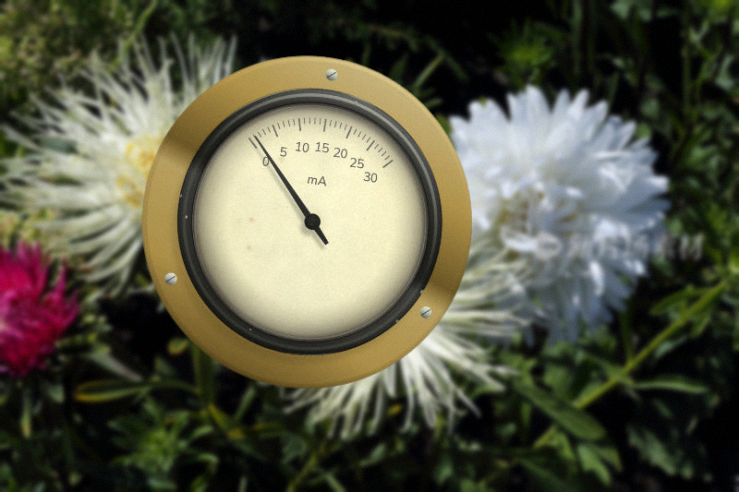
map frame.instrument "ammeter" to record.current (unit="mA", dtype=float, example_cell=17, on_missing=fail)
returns 1
